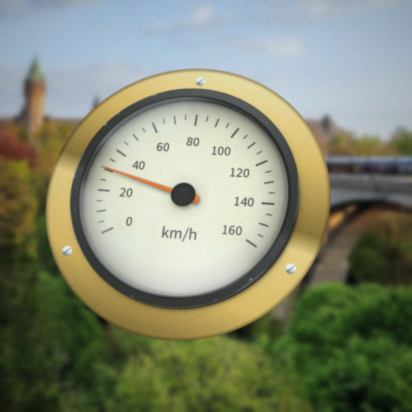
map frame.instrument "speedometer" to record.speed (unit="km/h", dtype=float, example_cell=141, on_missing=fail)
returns 30
